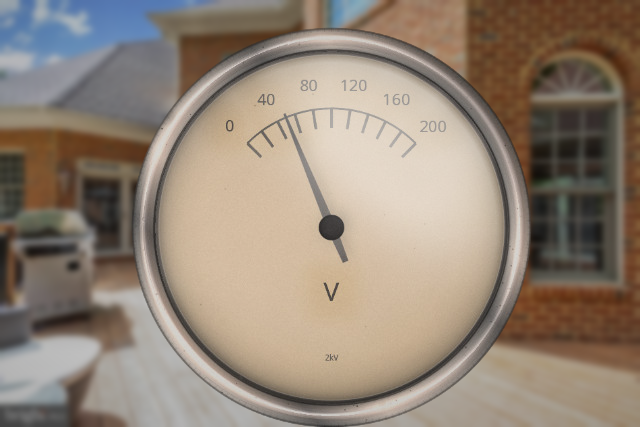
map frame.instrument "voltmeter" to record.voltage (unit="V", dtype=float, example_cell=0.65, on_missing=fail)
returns 50
